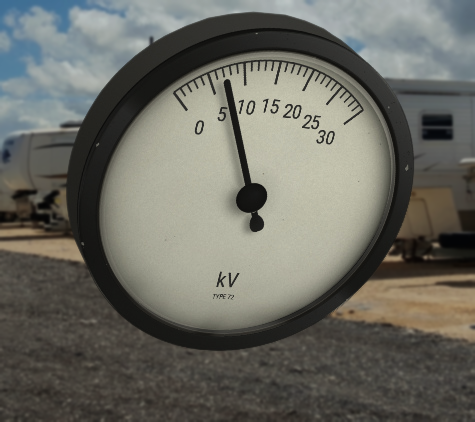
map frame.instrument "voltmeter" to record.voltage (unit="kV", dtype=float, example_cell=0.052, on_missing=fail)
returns 7
